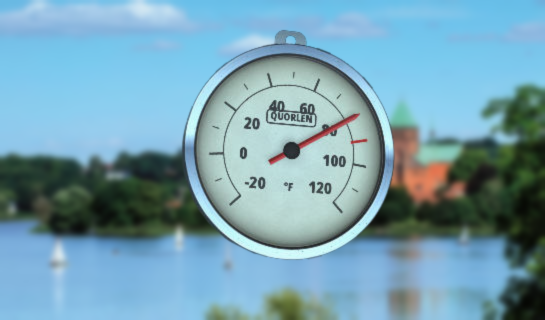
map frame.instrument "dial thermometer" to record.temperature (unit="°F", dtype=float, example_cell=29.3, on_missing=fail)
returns 80
